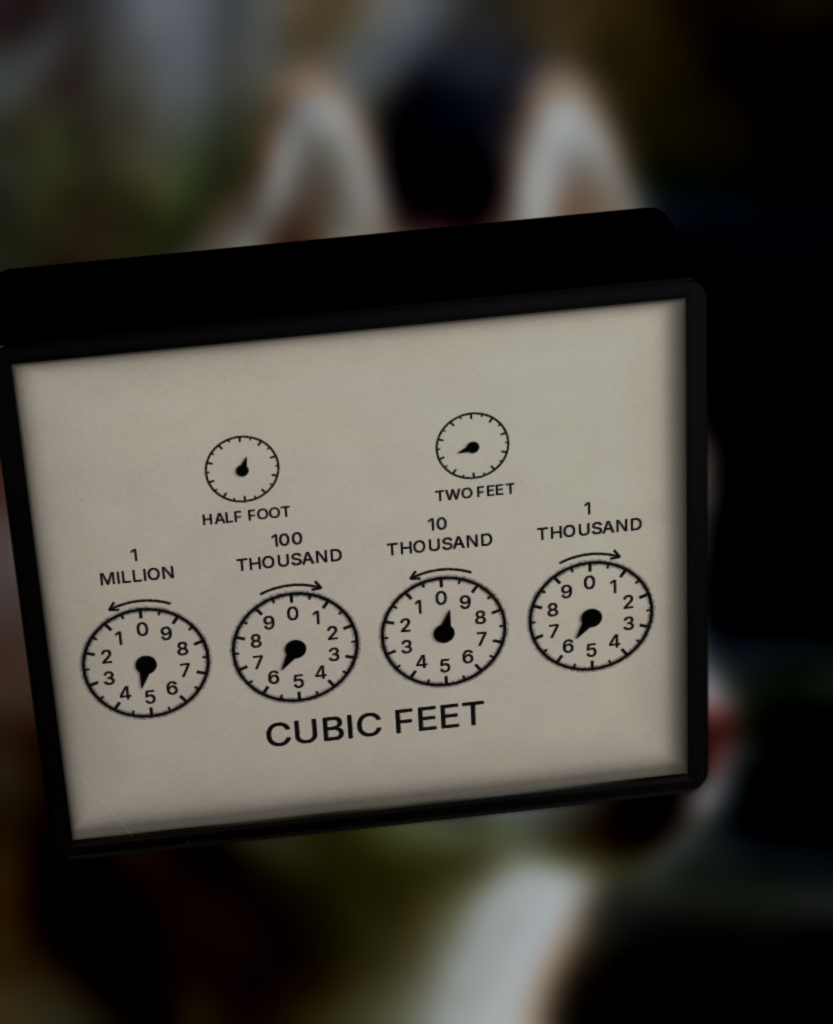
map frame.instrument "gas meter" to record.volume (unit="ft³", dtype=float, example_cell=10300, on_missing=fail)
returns 459600
